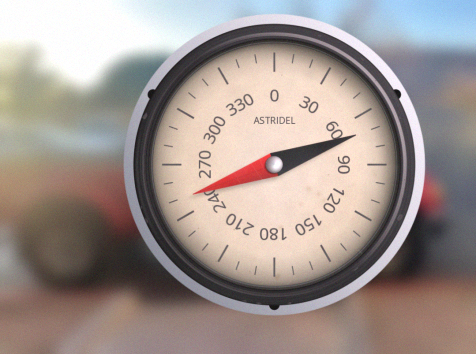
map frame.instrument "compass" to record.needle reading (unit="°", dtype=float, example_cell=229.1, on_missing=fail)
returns 250
